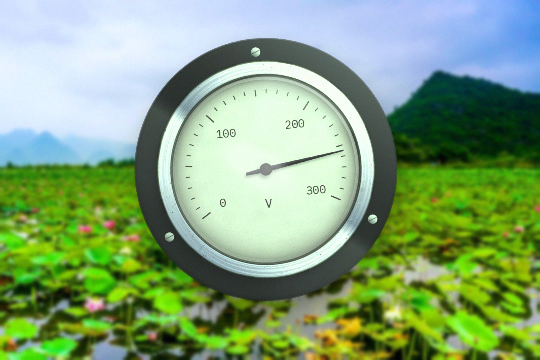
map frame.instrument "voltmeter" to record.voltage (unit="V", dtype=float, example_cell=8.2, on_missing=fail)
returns 255
